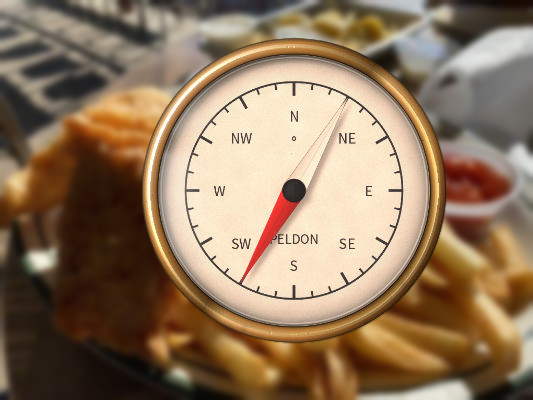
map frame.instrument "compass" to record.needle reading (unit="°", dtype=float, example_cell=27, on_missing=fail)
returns 210
